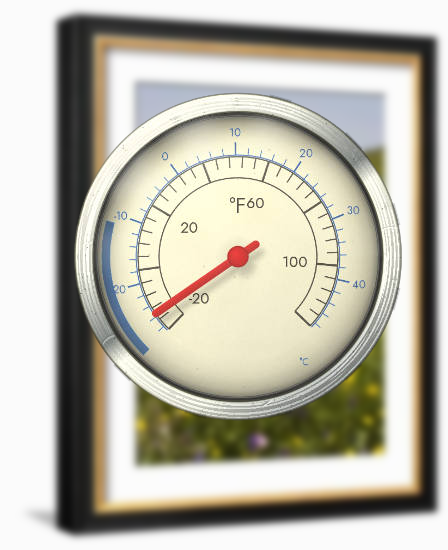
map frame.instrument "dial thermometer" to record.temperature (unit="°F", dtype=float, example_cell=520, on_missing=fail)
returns -14
